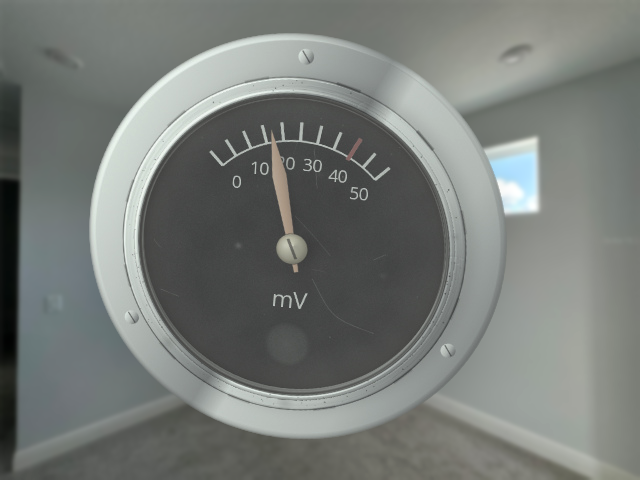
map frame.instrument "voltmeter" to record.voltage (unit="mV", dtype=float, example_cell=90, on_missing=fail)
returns 17.5
